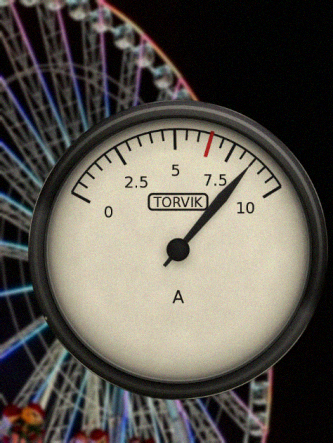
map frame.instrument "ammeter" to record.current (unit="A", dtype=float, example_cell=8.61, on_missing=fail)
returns 8.5
